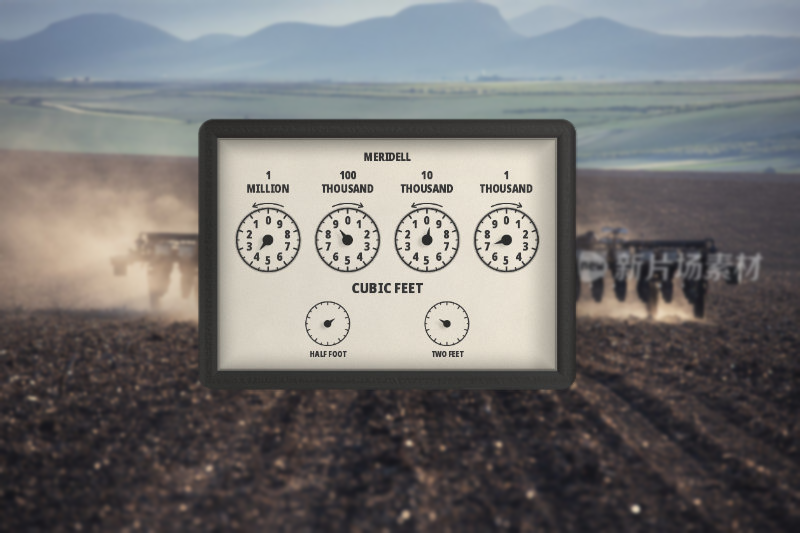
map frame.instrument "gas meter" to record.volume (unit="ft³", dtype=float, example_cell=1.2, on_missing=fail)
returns 389700
